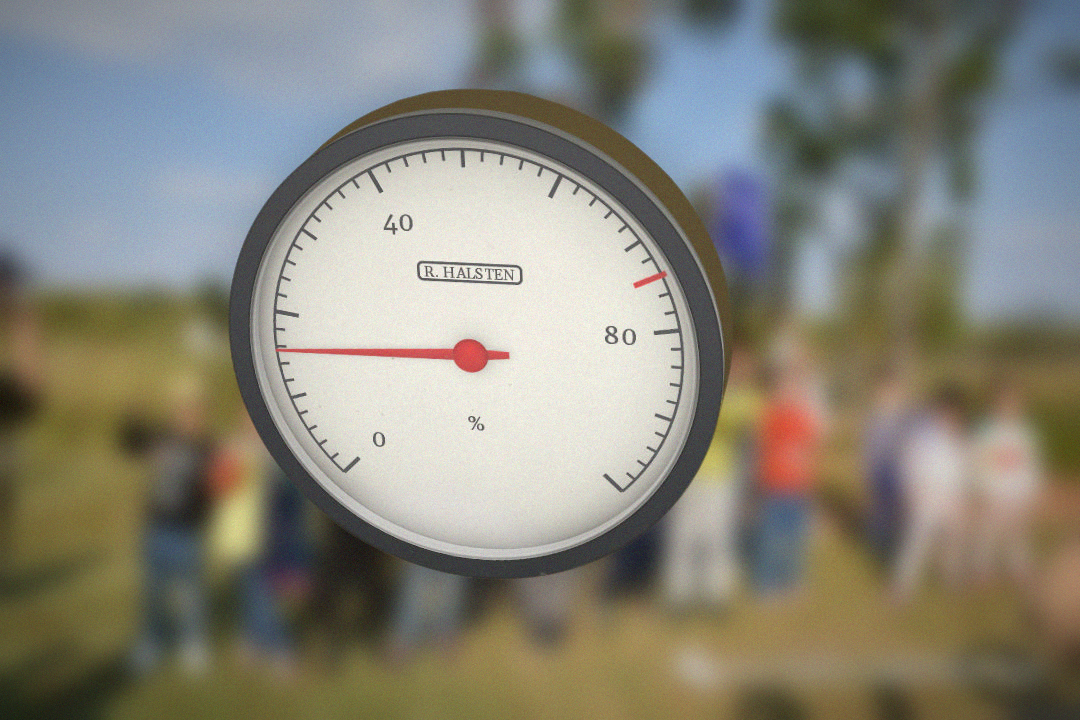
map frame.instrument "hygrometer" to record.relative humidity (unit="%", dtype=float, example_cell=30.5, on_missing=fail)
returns 16
